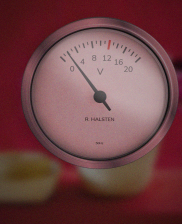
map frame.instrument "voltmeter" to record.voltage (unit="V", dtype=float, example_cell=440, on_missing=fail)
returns 2
